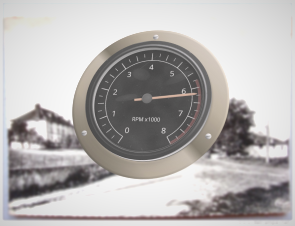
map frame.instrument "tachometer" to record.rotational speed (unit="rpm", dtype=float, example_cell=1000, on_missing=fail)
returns 6250
